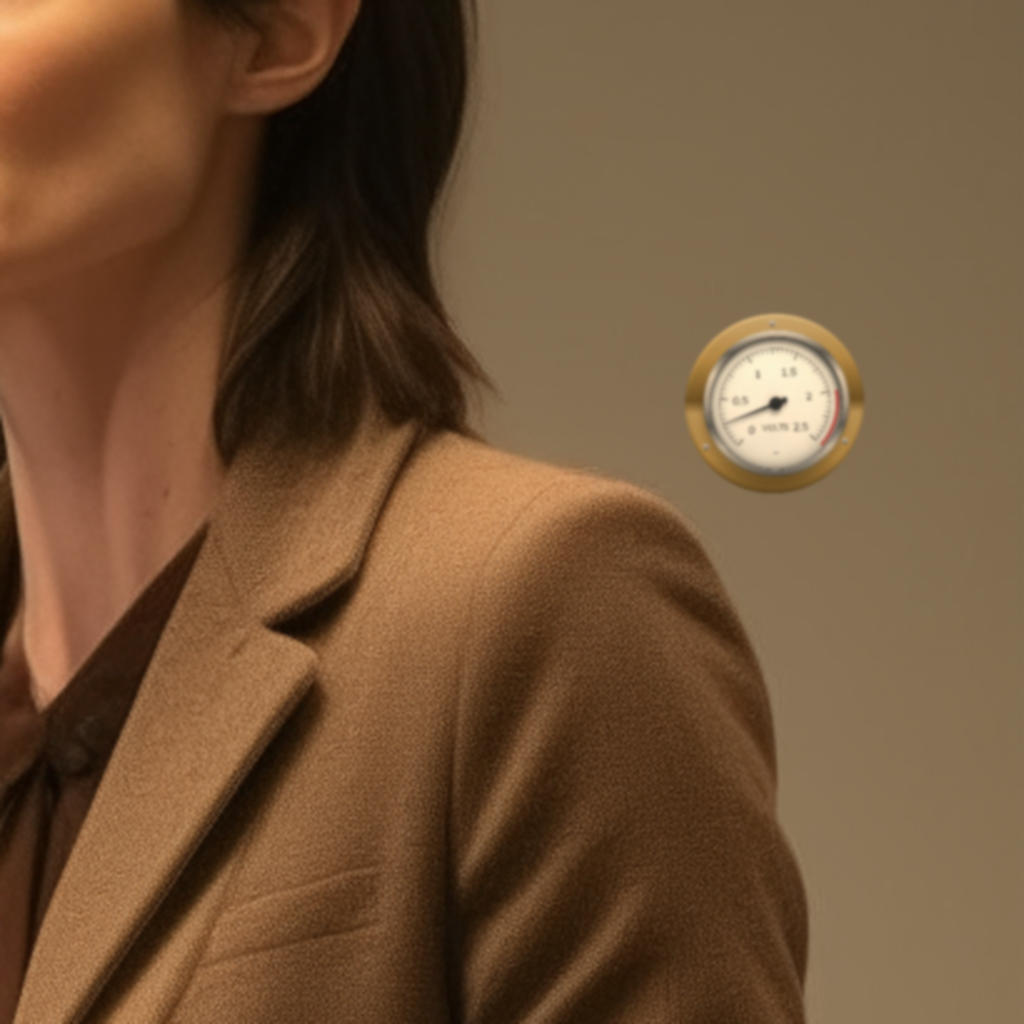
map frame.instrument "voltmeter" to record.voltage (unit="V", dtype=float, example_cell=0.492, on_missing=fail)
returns 0.25
